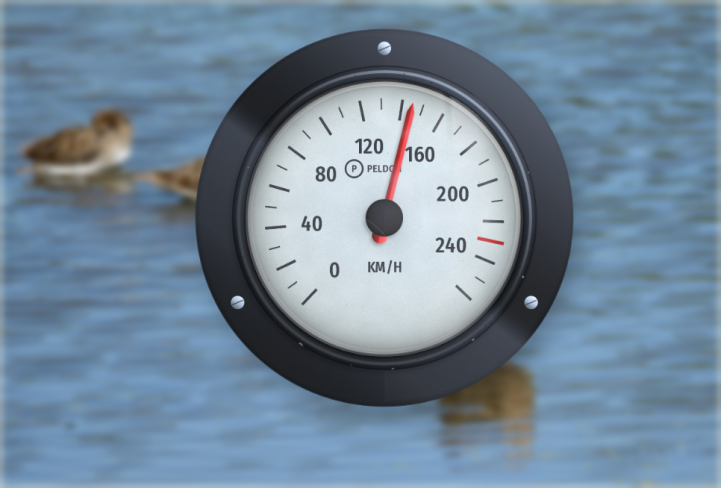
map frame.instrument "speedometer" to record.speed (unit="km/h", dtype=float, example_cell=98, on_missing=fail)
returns 145
